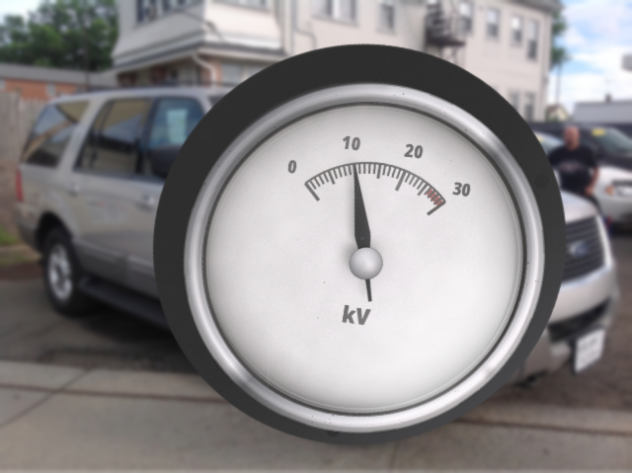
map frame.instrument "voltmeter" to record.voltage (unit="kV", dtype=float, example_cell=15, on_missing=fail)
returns 10
